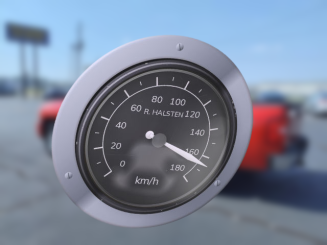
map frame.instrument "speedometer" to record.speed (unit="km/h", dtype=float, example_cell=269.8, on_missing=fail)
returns 165
